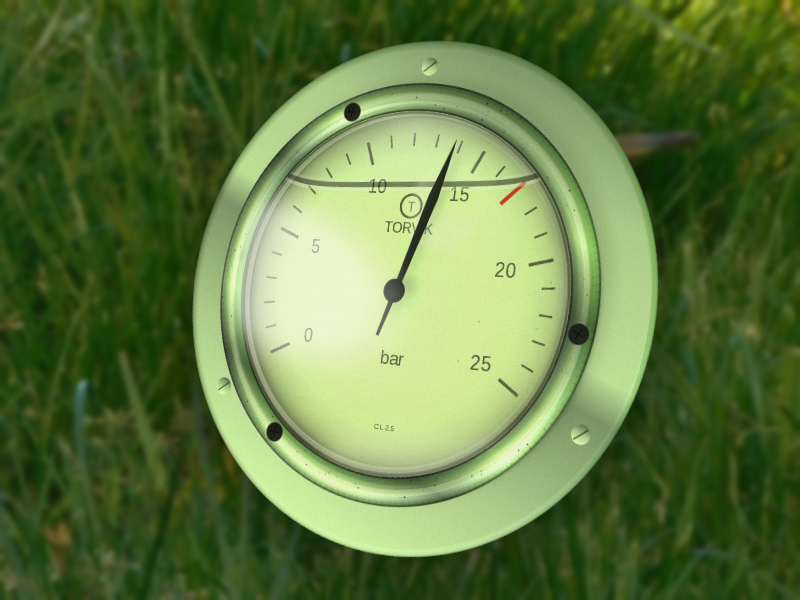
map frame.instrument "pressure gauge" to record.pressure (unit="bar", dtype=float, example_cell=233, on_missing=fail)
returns 14
